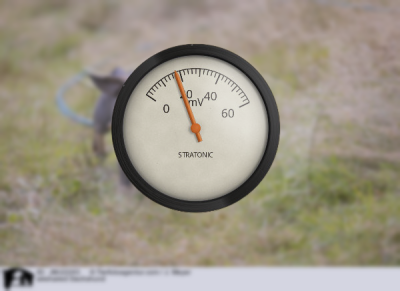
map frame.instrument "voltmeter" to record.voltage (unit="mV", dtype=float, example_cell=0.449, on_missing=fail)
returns 18
